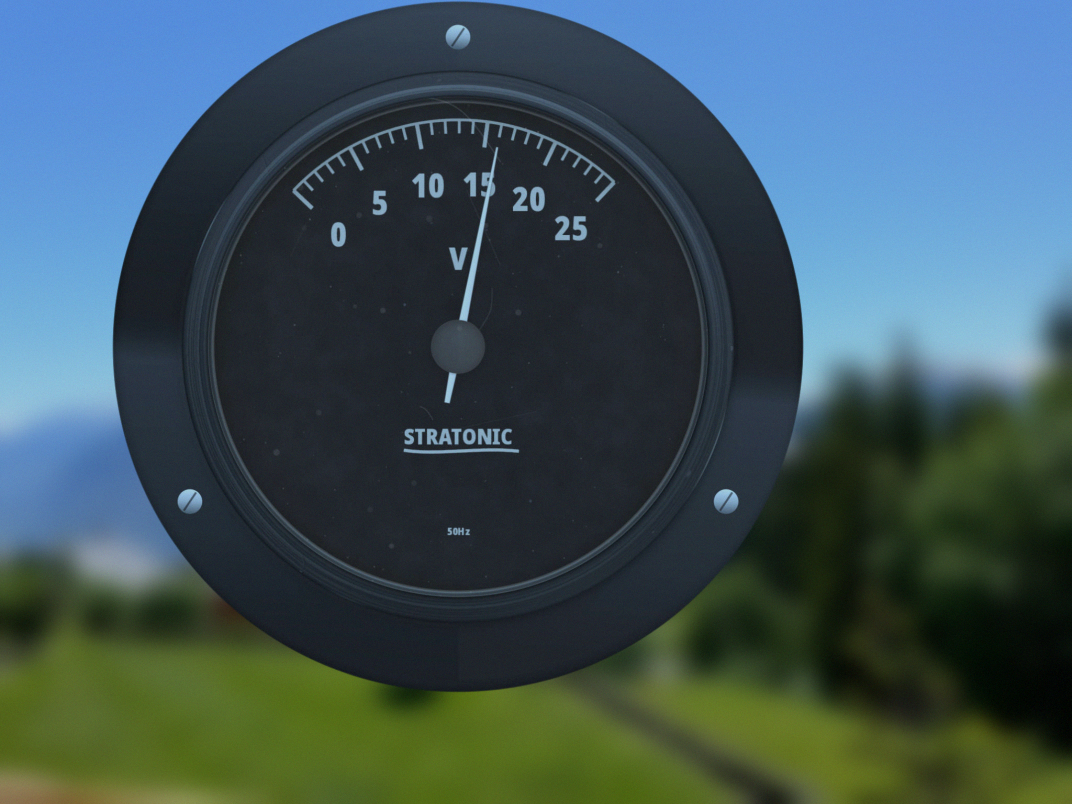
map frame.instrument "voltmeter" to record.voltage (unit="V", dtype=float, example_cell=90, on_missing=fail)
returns 16
